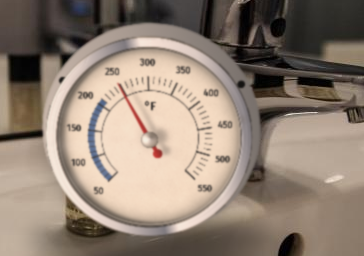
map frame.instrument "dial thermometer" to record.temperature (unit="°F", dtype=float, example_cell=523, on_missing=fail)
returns 250
